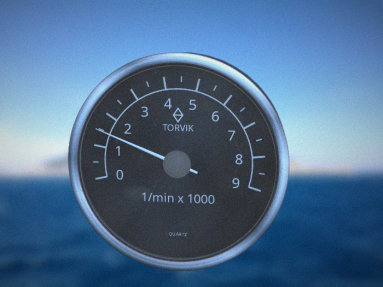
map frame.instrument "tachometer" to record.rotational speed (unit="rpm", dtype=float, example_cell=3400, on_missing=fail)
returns 1500
